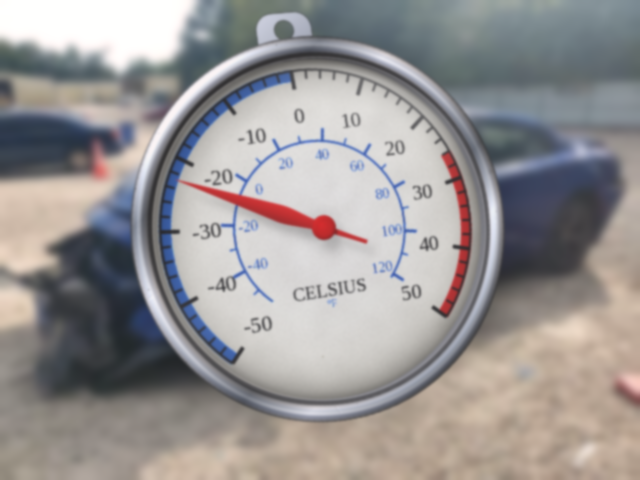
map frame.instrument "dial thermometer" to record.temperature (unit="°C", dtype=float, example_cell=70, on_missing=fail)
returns -23
